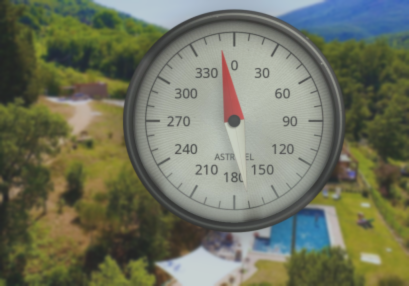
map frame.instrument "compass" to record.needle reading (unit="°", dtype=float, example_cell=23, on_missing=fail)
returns 350
